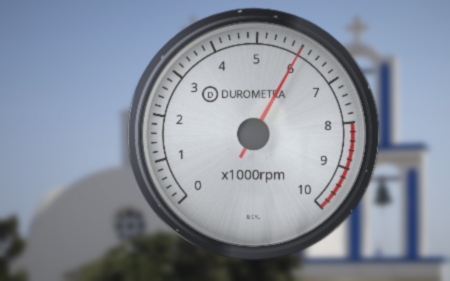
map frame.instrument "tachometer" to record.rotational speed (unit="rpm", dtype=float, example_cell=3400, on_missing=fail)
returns 6000
